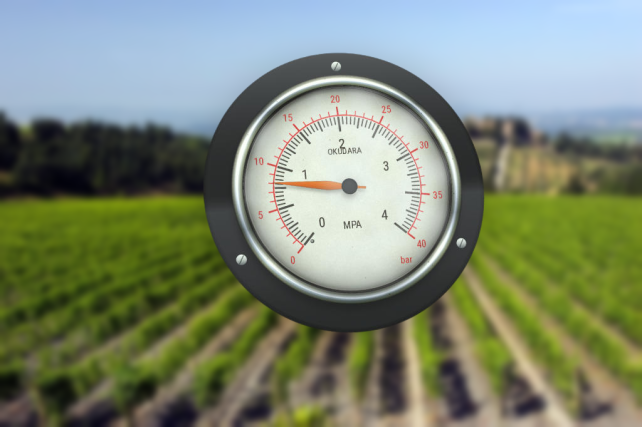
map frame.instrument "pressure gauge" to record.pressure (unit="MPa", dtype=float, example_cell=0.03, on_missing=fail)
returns 0.8
